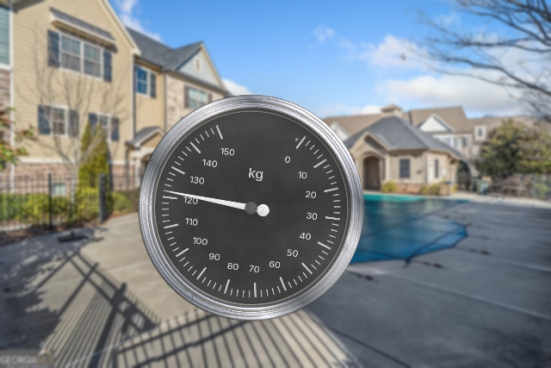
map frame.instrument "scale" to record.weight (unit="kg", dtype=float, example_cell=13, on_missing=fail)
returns 122
